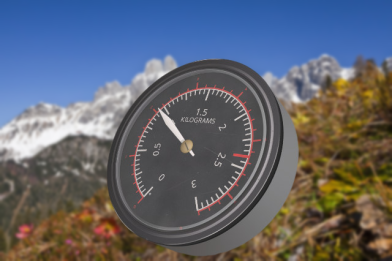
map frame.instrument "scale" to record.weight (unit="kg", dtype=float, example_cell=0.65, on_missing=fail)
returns 0.95
